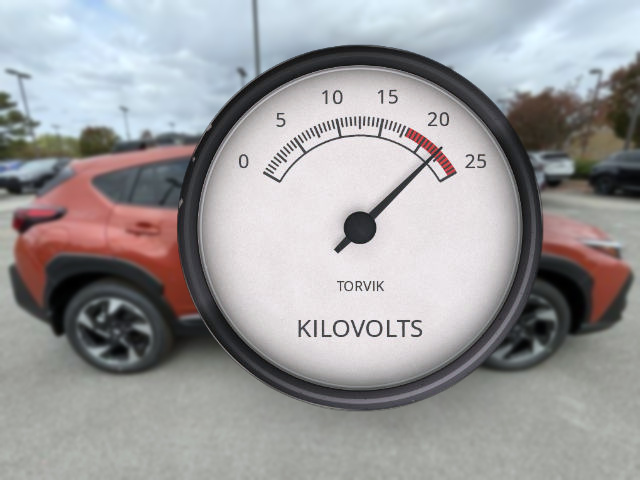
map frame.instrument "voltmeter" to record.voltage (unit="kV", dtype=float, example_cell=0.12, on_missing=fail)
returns 22
